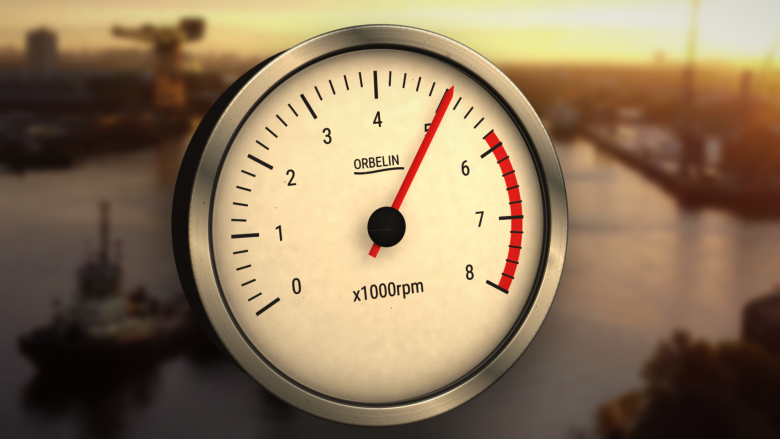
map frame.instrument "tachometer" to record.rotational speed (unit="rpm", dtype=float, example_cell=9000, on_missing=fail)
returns 5000
